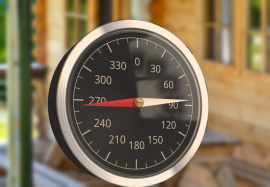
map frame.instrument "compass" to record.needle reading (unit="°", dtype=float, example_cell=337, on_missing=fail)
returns 265
